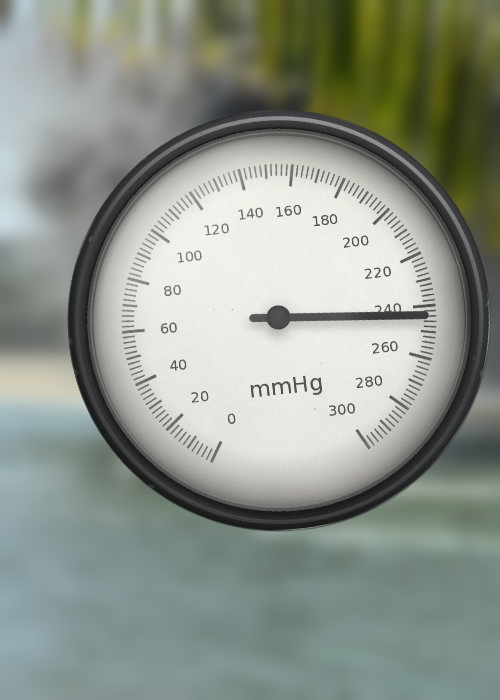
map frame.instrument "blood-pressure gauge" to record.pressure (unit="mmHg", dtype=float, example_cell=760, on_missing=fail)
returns 244
